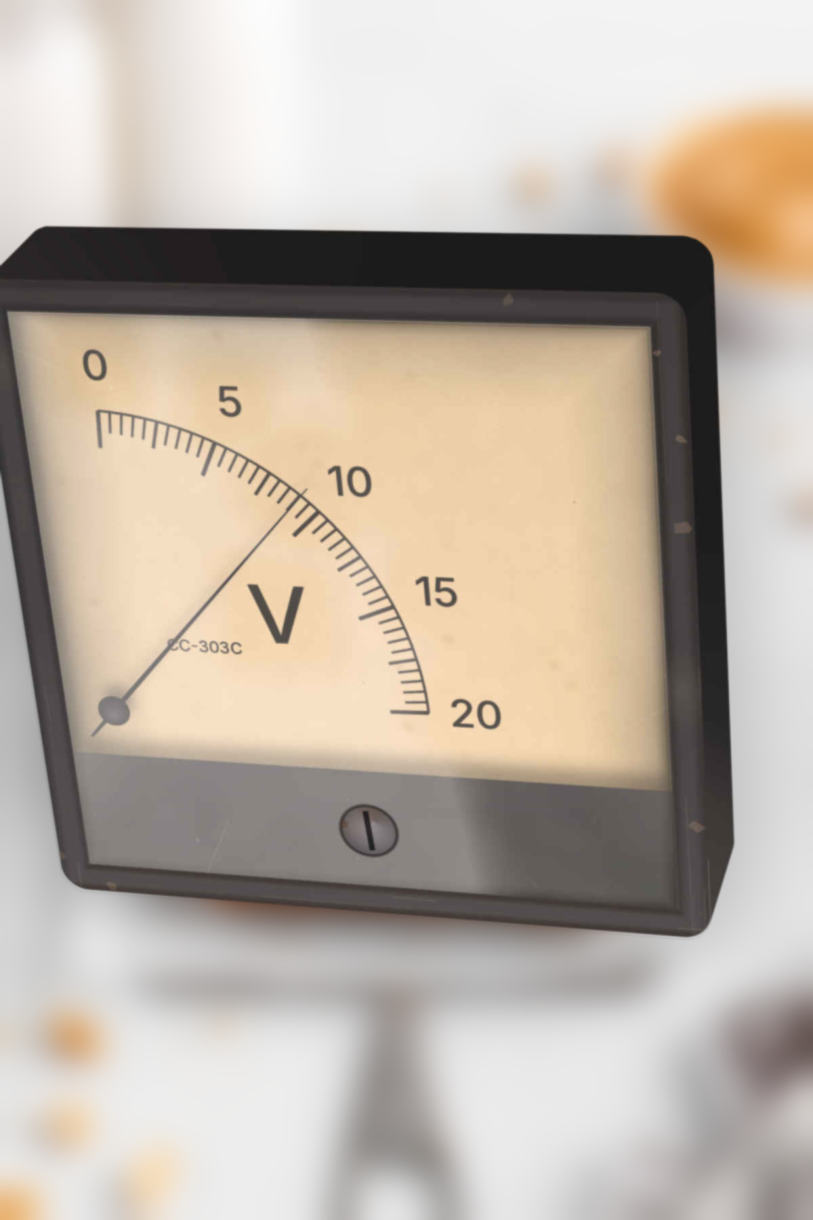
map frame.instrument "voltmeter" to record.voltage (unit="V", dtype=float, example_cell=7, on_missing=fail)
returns 9
